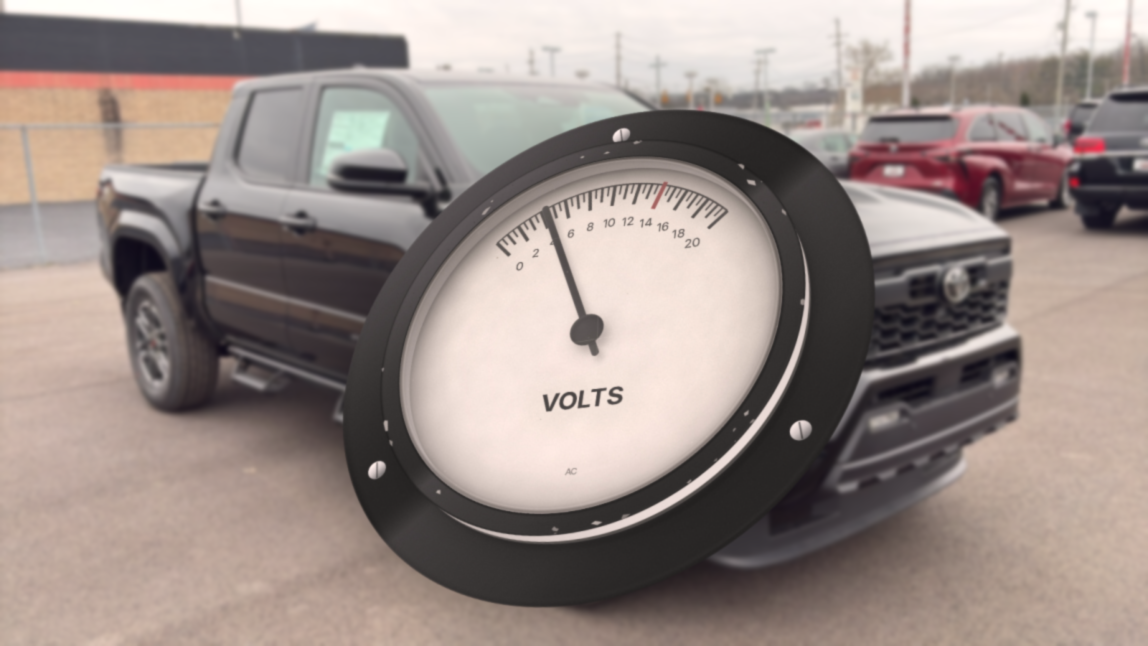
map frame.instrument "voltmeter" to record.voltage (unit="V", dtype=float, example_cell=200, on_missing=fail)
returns 4.5
